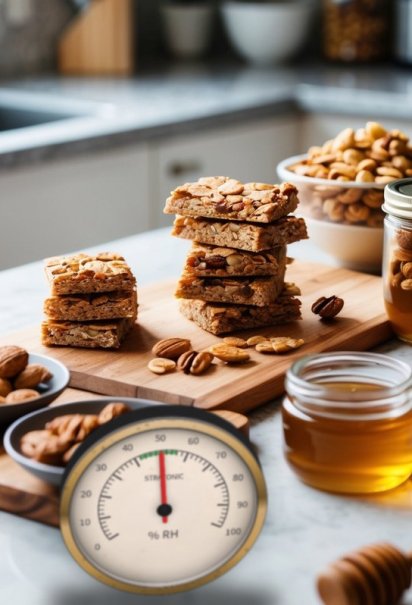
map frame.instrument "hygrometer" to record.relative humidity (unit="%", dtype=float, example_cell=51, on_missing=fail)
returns 50
